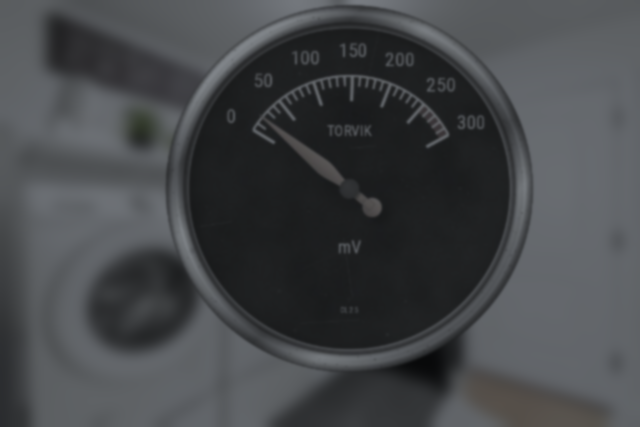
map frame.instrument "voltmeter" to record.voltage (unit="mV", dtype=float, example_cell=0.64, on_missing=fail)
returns 20
